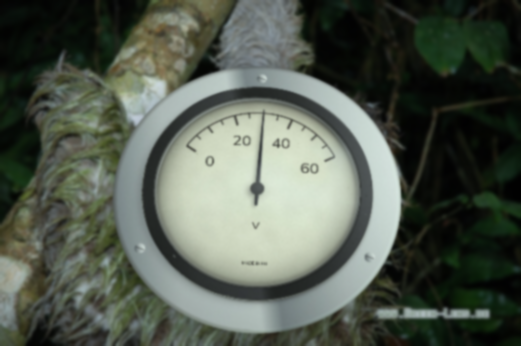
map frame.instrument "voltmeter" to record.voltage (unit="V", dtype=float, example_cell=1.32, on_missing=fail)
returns 30
